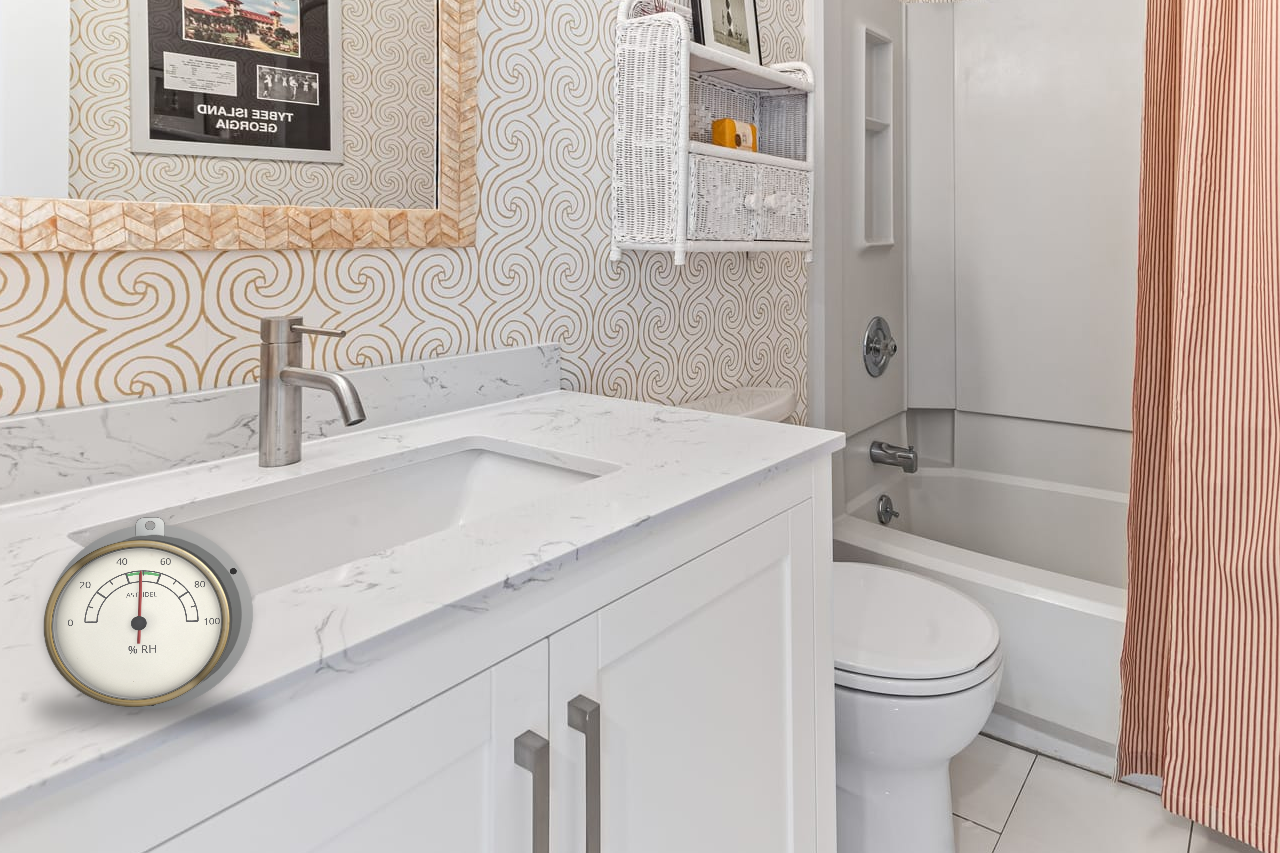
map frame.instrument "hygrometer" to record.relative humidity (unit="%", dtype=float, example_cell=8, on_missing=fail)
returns 50
